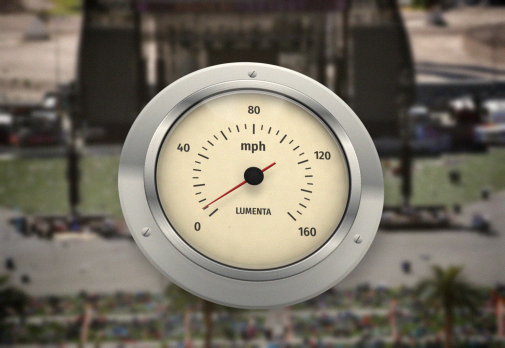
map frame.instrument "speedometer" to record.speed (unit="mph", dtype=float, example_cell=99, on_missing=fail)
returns 5
